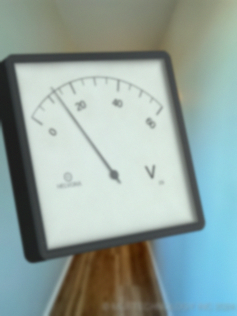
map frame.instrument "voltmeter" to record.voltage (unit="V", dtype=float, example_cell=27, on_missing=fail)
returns 12.5
